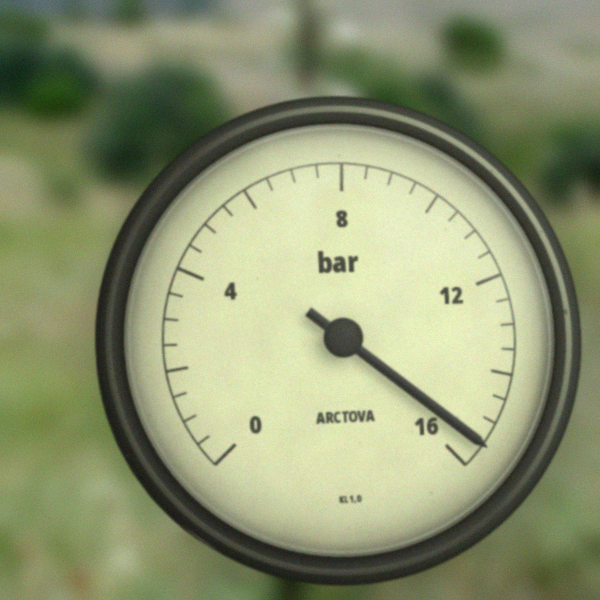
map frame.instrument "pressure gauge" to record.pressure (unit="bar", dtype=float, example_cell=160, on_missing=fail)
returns 15.5
